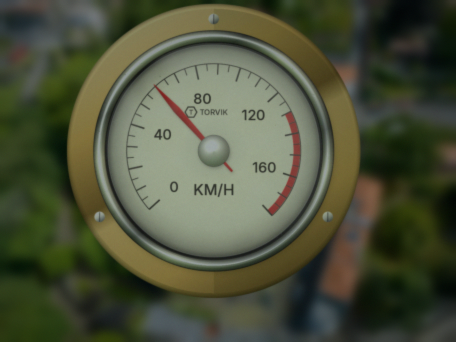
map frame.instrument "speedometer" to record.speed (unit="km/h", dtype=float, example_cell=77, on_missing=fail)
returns 60
